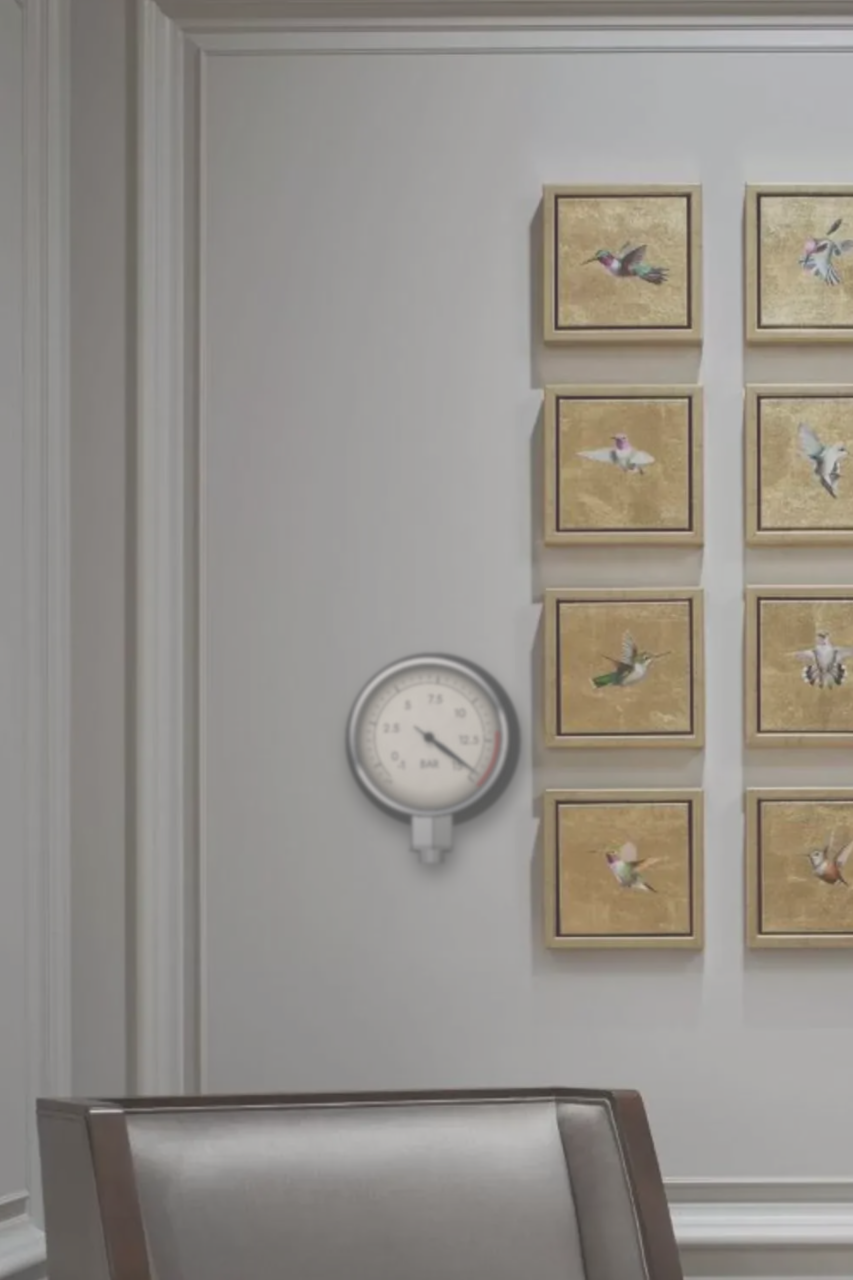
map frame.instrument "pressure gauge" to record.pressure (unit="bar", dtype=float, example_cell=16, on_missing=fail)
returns 14.5
